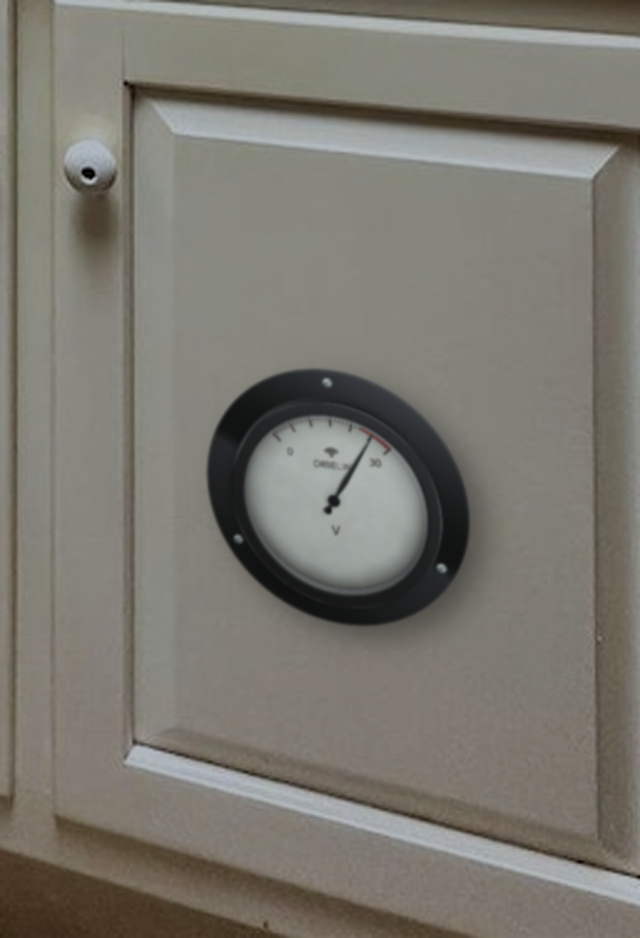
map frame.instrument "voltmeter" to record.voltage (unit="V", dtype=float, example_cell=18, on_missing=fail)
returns 25
